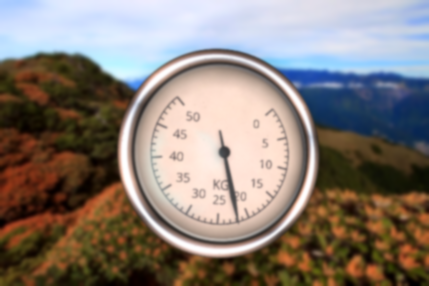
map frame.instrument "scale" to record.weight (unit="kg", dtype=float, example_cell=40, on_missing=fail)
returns 22
